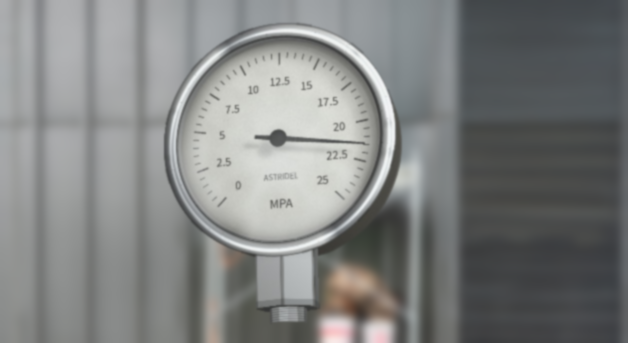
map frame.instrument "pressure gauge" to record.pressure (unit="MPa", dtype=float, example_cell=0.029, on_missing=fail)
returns 21.5
